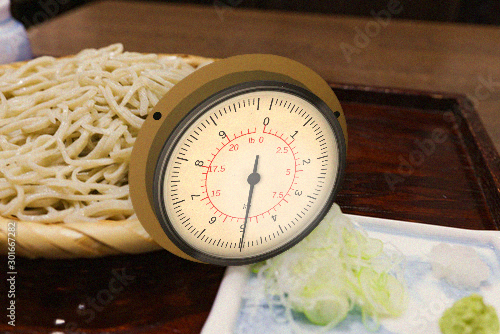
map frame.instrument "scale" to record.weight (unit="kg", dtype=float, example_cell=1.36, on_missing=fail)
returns 5
